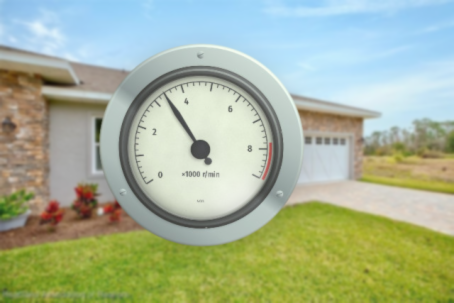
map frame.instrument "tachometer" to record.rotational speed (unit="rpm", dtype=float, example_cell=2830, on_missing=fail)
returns 3400
